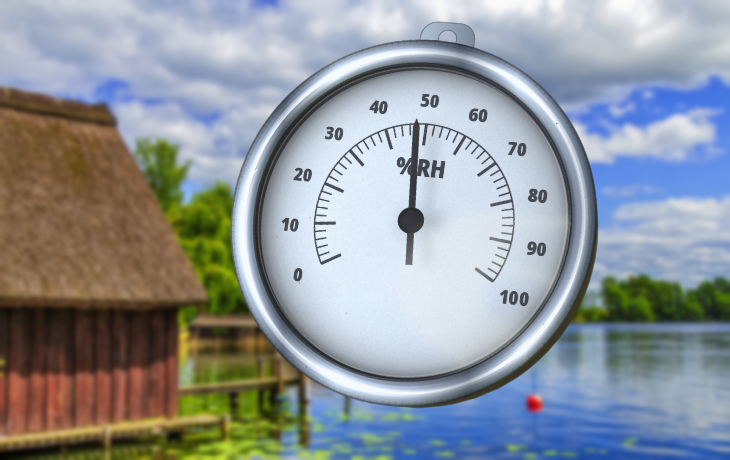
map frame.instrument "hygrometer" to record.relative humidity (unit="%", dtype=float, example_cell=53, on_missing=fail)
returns 48
